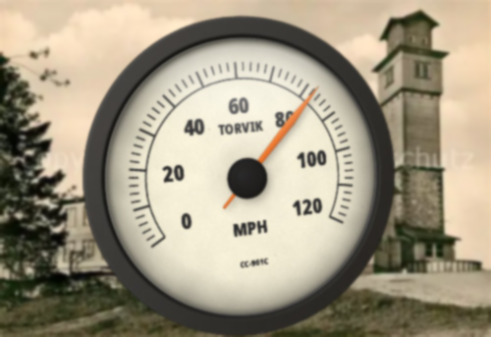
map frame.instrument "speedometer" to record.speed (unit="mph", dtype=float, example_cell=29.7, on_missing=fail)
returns 82
